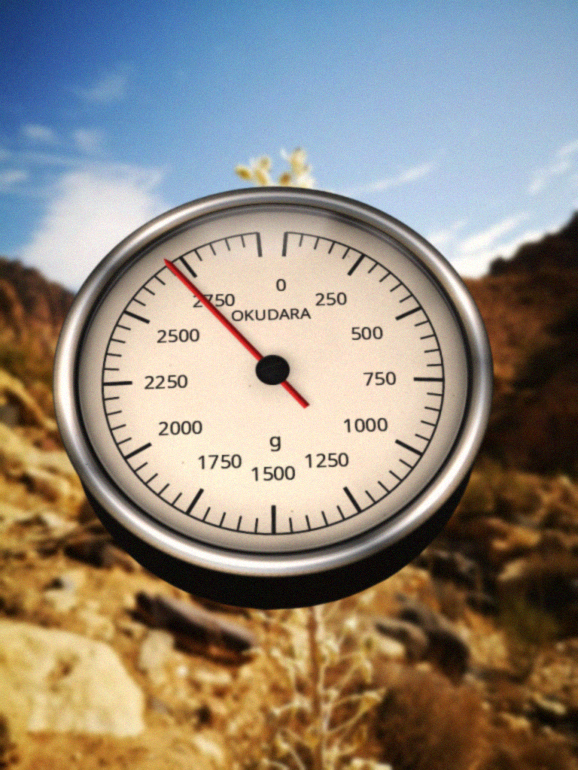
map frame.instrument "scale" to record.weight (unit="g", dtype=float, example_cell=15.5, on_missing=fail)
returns 2700
